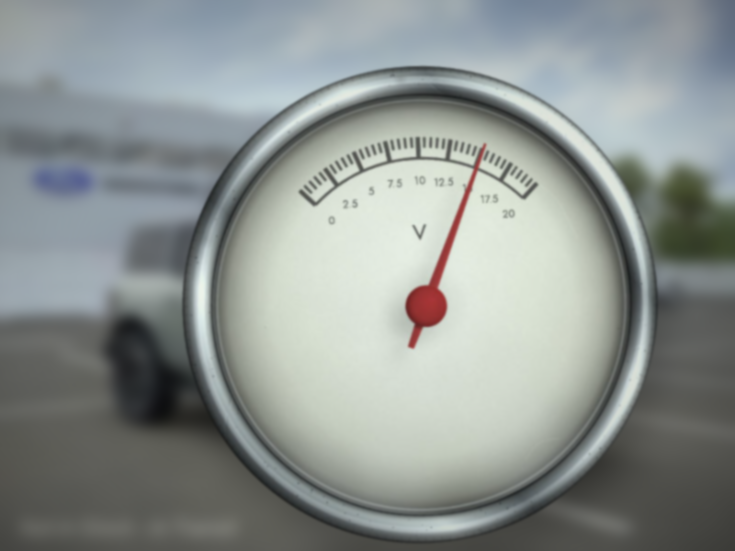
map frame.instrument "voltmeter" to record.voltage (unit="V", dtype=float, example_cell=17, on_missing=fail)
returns 15
